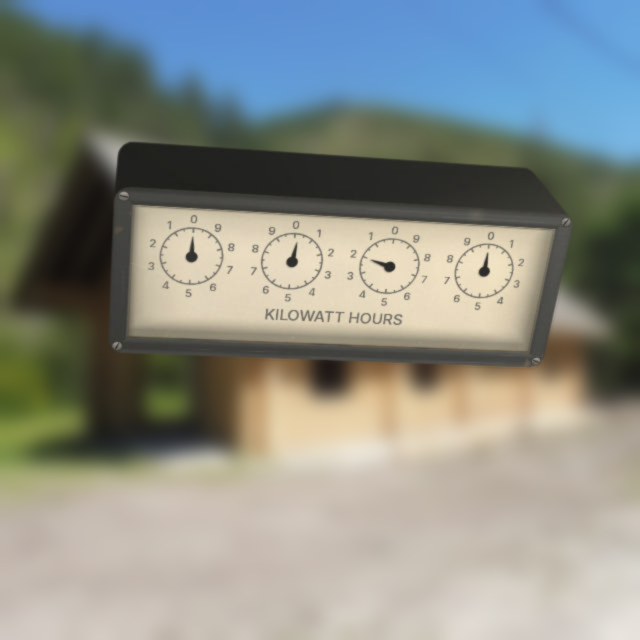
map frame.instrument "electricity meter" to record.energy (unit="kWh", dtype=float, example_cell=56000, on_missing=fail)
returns 20
